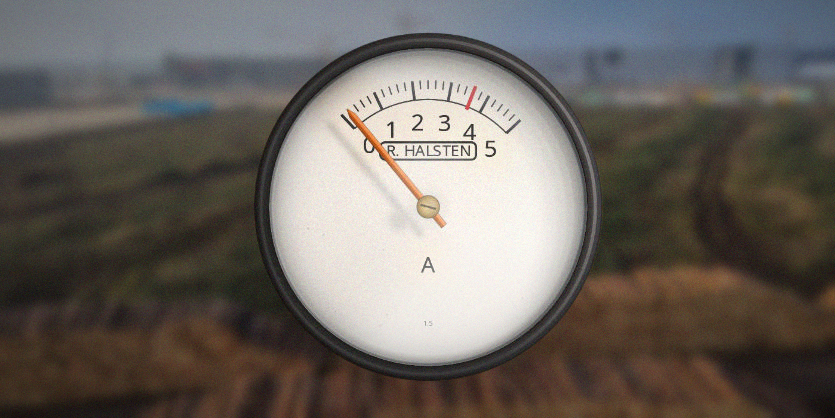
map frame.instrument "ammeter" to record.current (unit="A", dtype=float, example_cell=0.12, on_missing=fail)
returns 0.2
